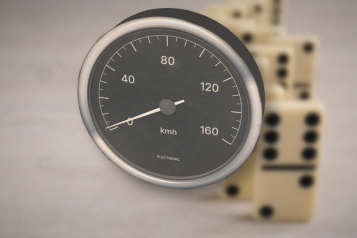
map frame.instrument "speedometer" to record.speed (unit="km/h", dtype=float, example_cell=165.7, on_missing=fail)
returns 2.5
